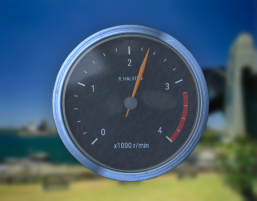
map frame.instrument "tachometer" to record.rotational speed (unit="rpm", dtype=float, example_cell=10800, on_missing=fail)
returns 2300
